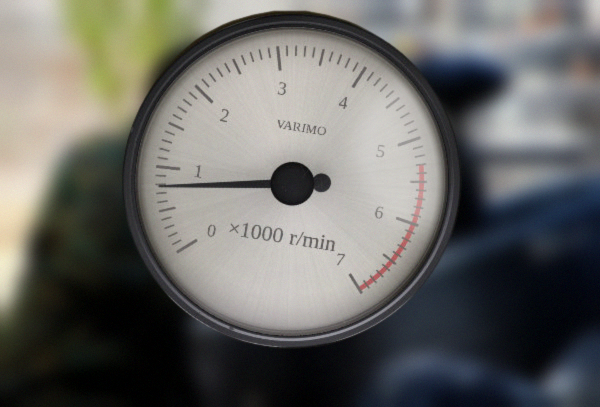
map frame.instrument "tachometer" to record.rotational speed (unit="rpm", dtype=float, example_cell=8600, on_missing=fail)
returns 800
